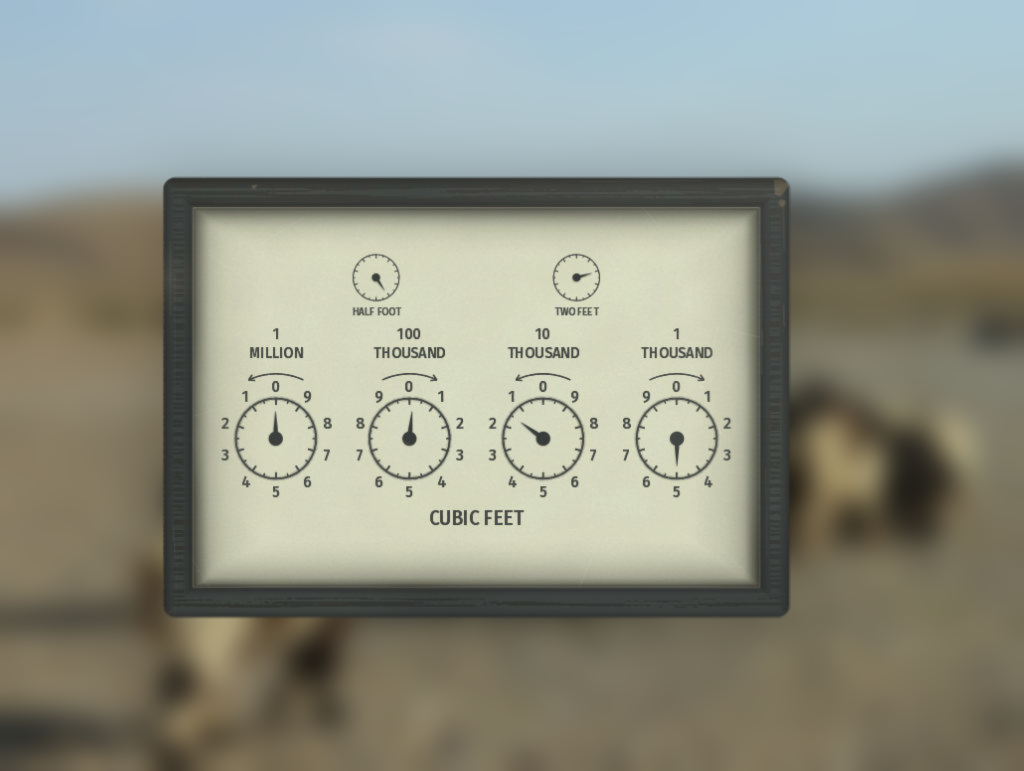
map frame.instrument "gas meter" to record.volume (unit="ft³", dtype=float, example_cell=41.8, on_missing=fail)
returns 1500
